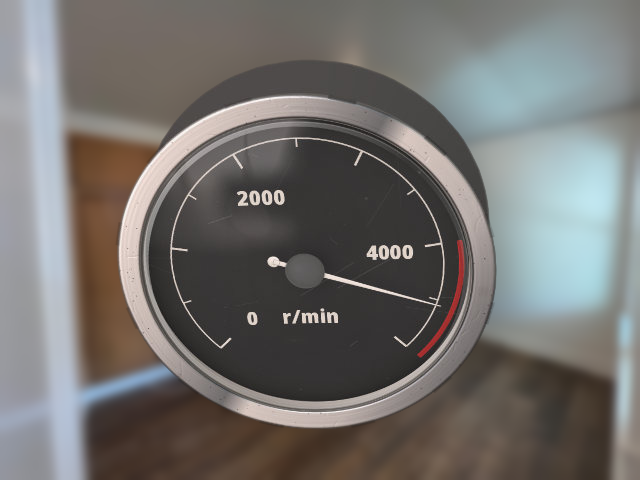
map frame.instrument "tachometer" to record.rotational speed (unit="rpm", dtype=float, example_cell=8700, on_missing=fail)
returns 4500
